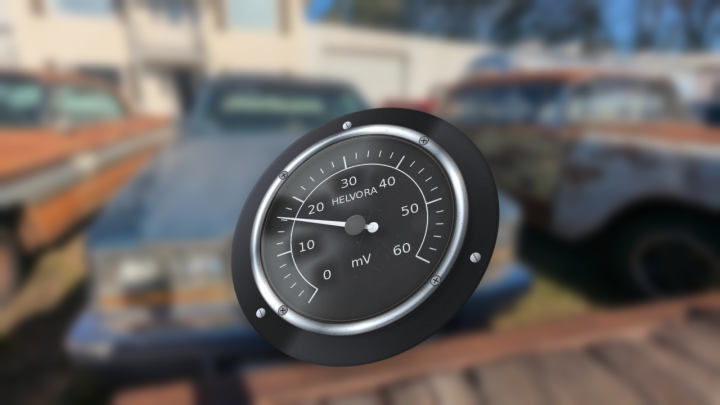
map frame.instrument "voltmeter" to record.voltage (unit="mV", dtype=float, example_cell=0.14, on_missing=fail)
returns 16
